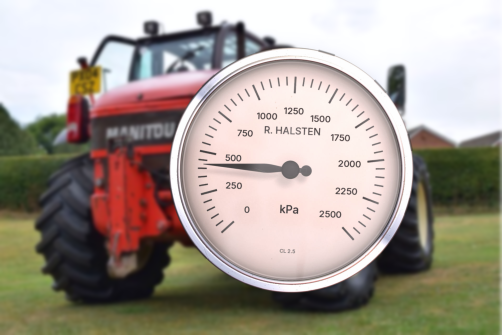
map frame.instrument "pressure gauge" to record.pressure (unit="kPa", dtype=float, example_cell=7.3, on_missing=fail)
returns 425
